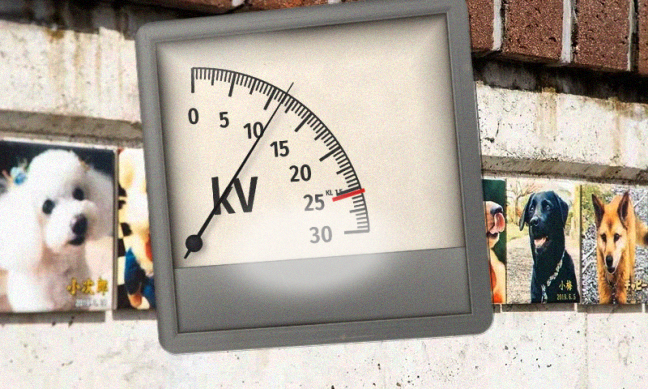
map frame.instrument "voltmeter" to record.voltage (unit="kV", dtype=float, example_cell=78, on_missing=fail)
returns 11.5
